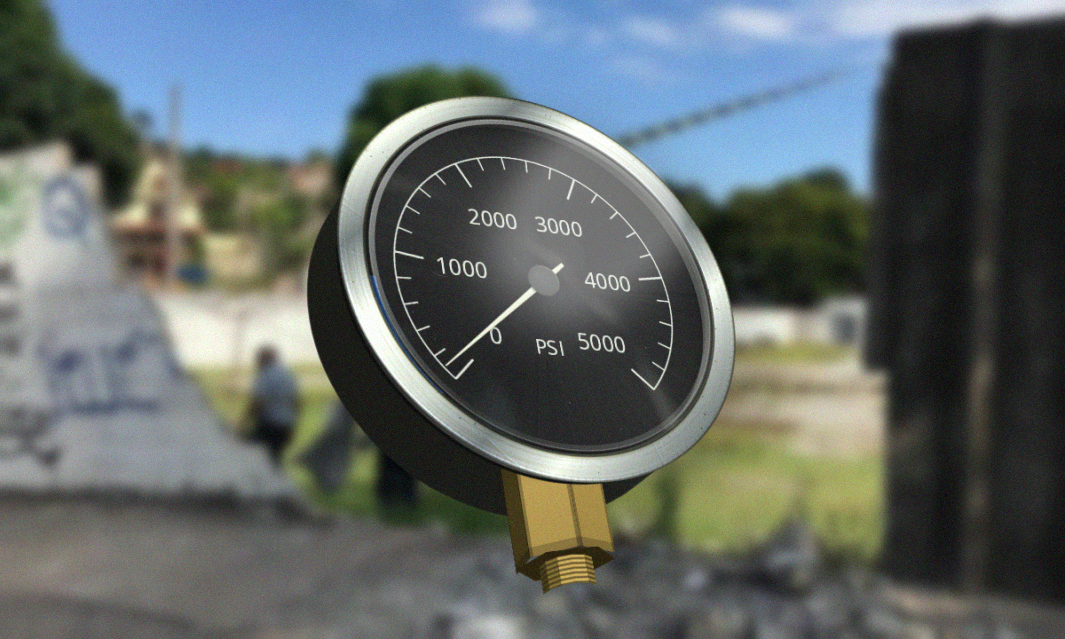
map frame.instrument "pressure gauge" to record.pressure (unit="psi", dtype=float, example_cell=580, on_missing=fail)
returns 100
